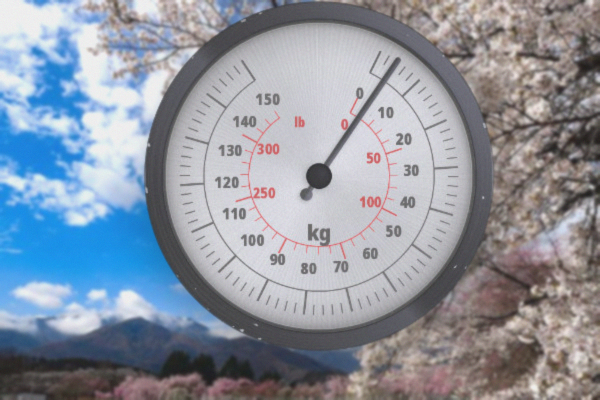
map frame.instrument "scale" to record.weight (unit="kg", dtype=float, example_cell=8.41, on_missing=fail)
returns 4
